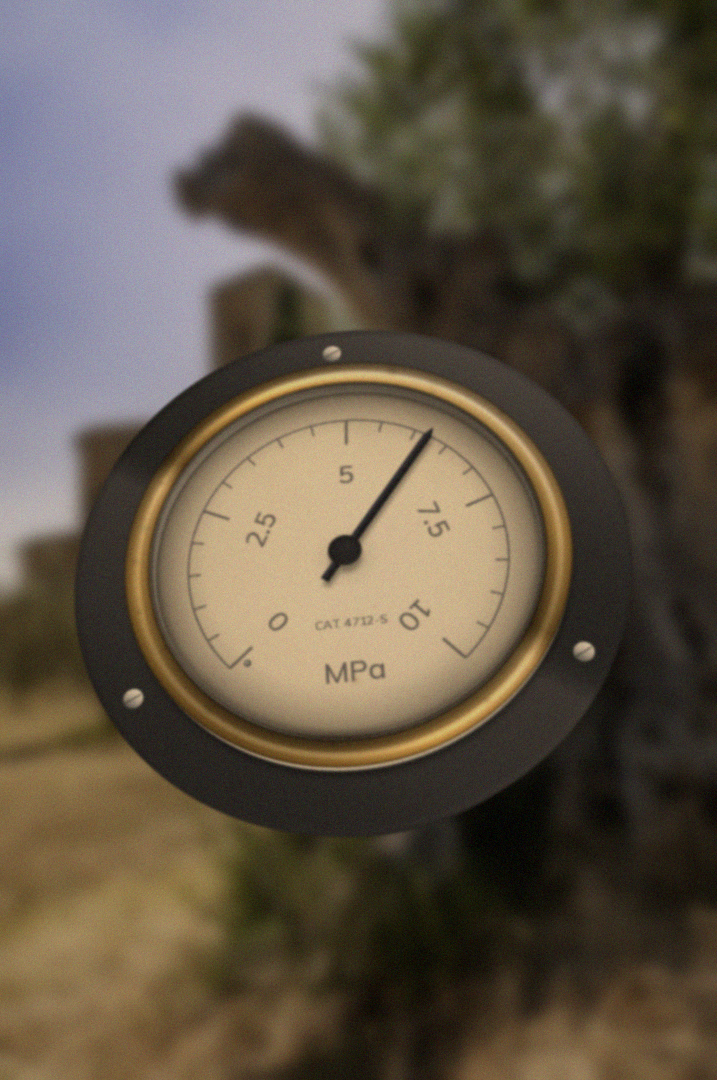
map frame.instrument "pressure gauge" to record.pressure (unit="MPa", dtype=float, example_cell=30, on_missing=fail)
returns 6.25
